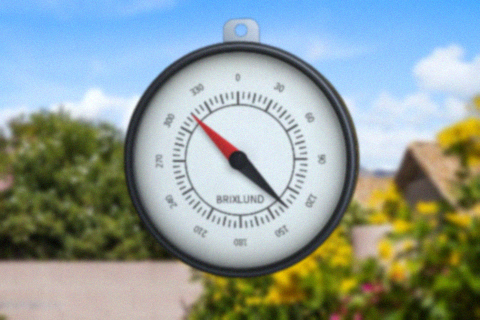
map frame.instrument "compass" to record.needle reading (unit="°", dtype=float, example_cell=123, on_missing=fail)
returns 315
